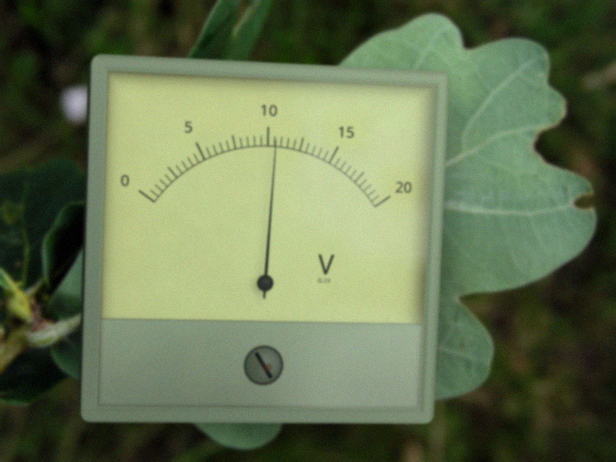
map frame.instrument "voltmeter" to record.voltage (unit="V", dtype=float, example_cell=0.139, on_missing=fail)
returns 10.5
